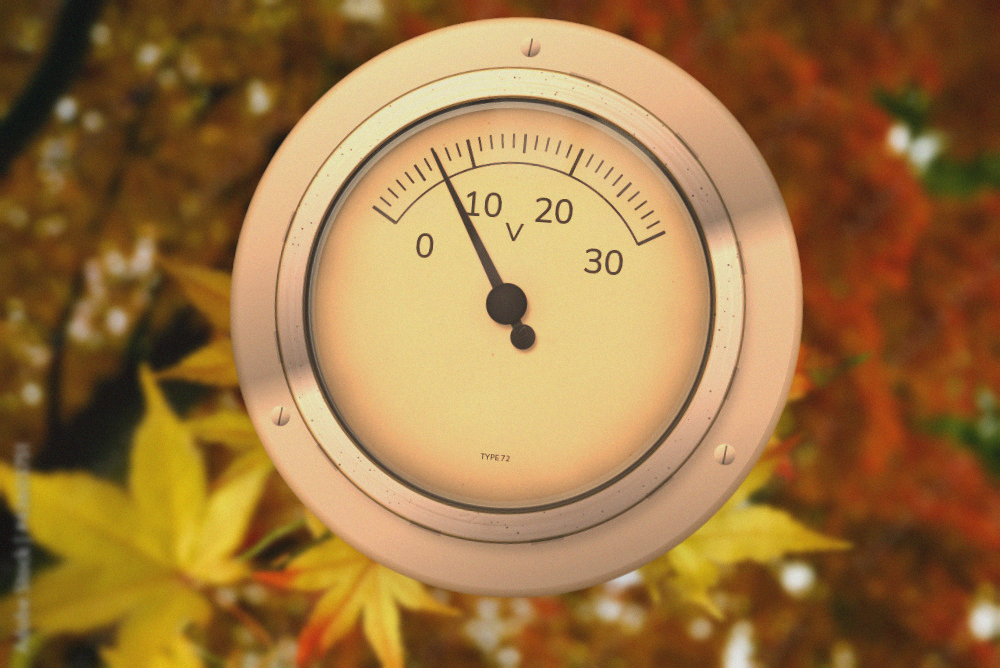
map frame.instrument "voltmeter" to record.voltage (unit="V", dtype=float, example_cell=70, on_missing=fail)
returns 7
